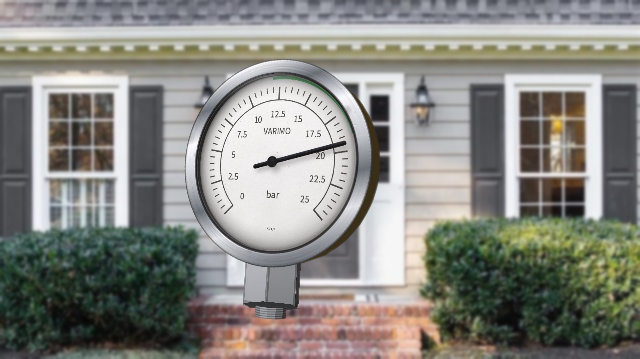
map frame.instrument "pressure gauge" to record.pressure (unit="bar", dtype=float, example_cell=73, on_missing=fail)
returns 19.5
